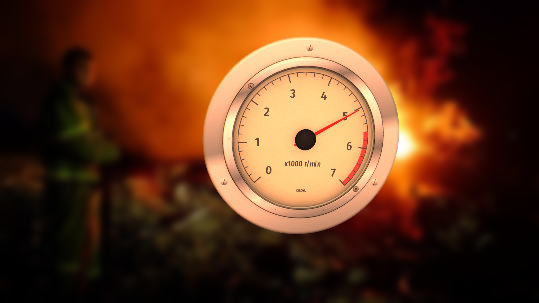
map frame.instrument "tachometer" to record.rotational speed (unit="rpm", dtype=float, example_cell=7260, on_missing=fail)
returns 5000
